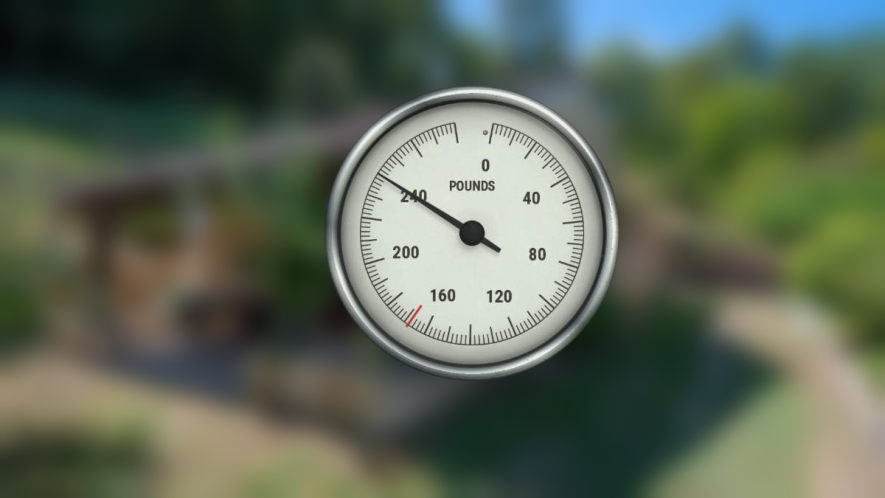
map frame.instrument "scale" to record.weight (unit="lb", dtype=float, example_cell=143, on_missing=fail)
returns 240
